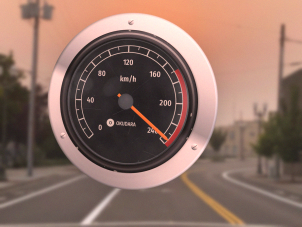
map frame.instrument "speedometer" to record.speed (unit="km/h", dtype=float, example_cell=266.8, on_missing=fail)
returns 235
